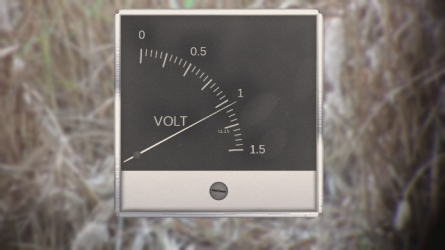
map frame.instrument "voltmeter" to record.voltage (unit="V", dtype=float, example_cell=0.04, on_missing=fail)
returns 1.05
